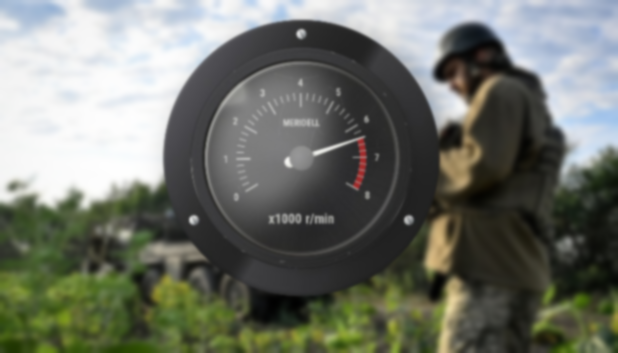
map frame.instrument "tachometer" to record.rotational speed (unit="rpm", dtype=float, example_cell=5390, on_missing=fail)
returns 6400
